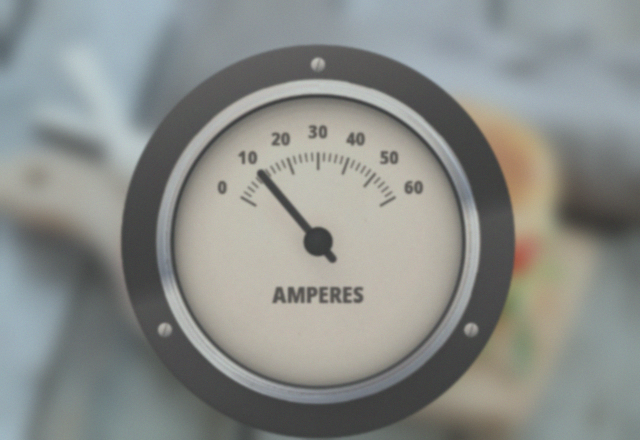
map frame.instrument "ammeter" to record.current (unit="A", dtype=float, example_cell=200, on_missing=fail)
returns 10
